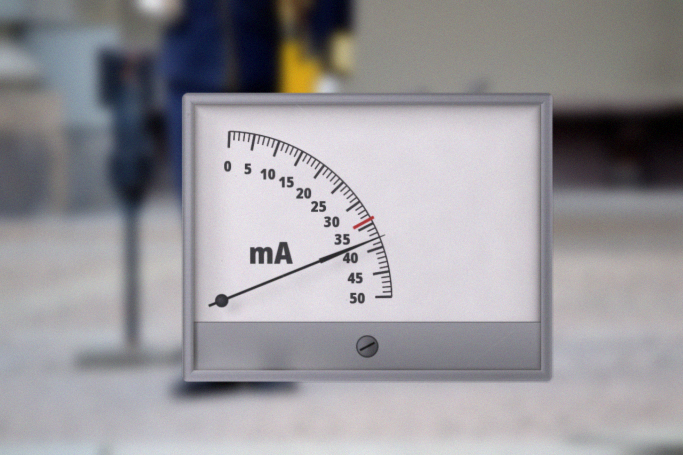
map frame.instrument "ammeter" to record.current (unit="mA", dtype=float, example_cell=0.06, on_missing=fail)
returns 38
